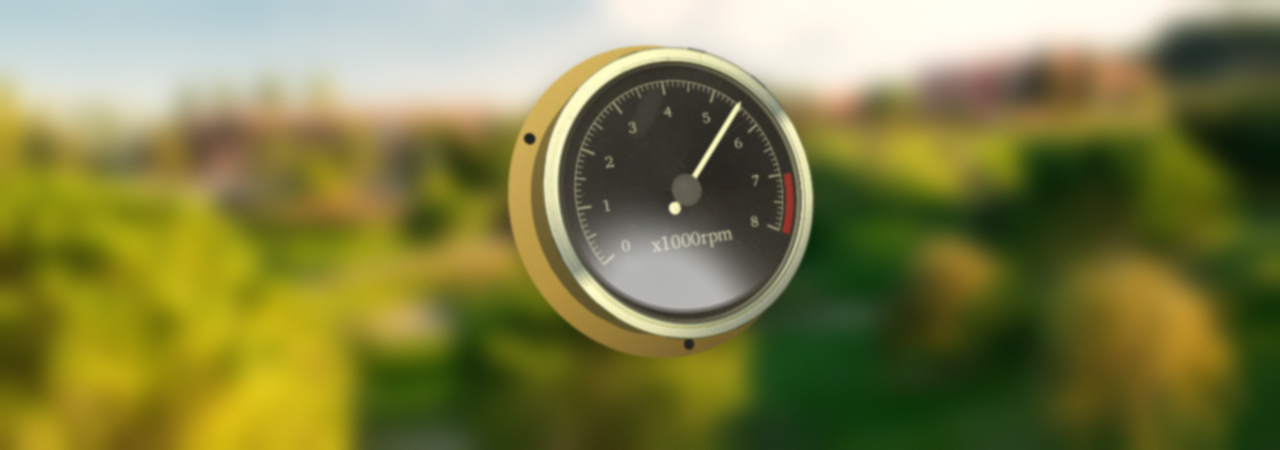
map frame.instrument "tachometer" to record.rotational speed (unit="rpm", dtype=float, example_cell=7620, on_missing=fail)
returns 5500
